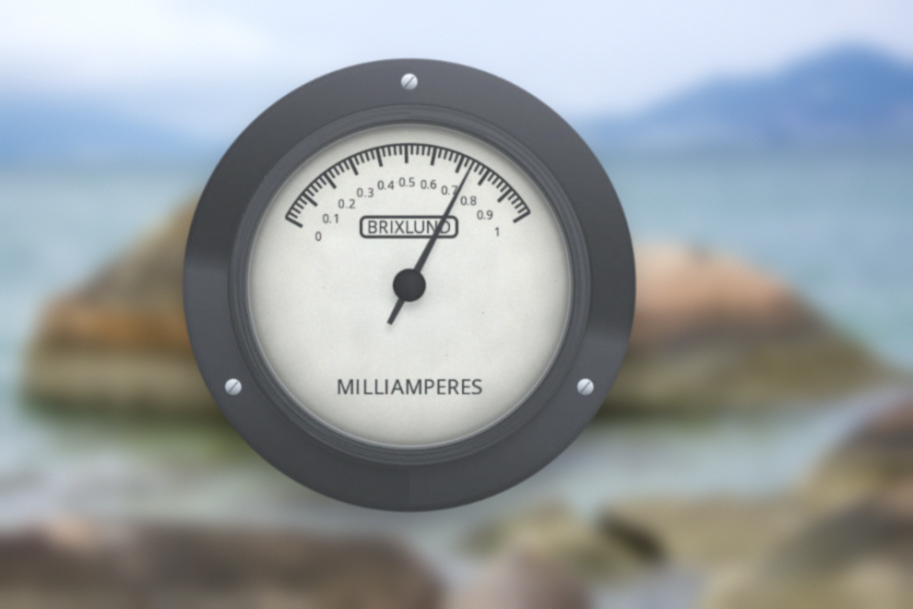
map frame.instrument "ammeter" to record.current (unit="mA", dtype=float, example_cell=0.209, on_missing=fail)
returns 0.74
